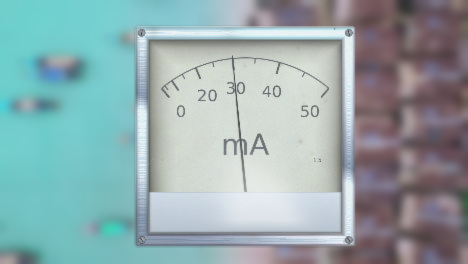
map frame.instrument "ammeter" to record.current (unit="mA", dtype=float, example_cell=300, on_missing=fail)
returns 30
